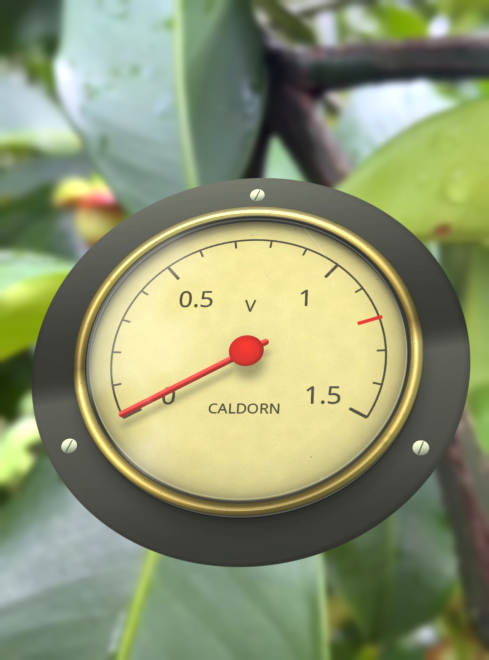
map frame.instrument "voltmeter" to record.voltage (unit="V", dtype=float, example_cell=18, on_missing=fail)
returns 0
